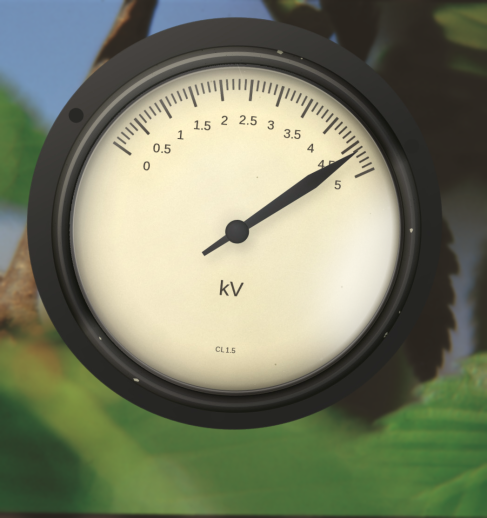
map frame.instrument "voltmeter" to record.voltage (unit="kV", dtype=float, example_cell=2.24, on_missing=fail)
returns 4.6
